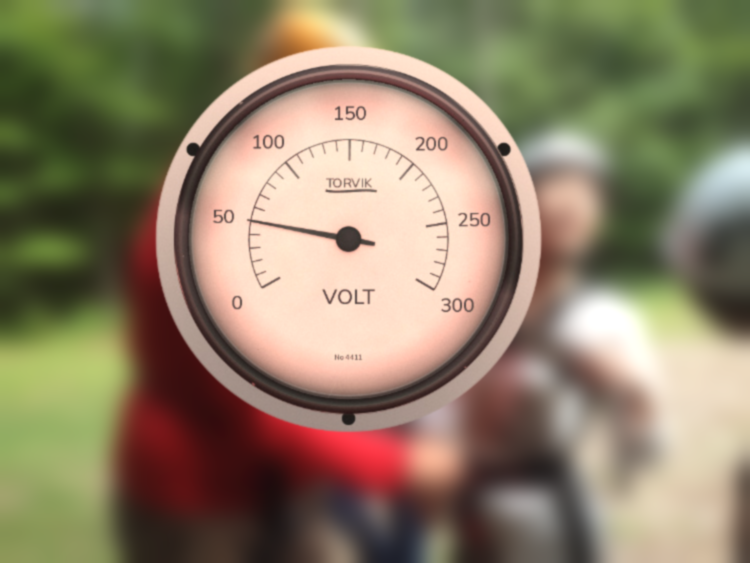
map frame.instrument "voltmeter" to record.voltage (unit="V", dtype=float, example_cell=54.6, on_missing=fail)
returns 50
